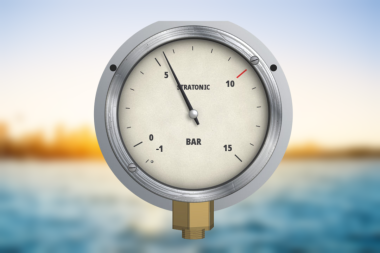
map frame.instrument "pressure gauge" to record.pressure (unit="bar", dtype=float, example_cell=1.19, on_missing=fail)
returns 5.5
